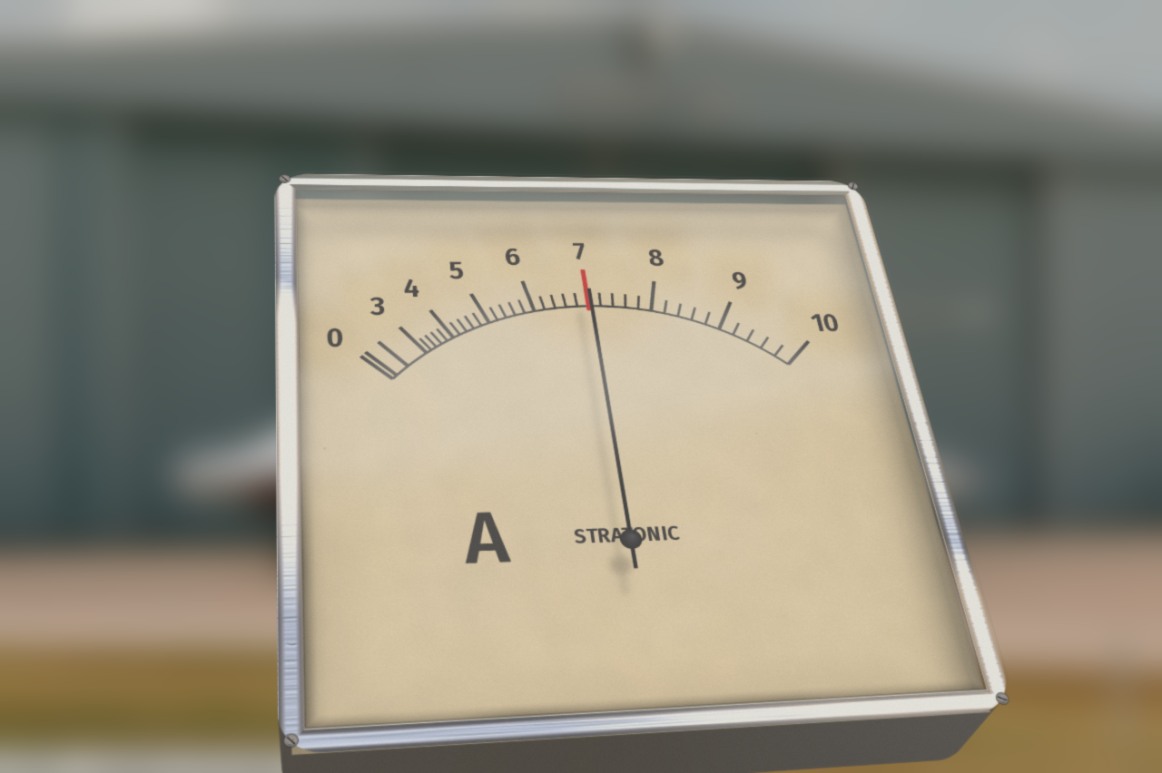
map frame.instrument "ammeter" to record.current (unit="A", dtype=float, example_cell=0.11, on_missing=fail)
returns 7
